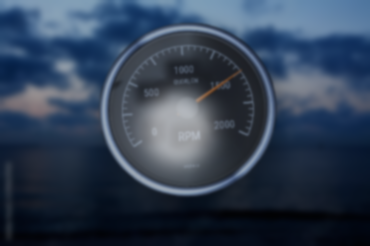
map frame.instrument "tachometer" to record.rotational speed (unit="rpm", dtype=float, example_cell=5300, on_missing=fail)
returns 1500
